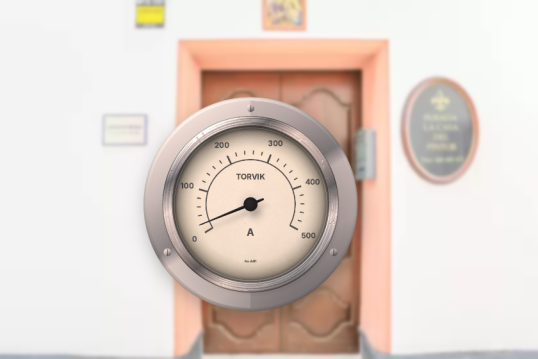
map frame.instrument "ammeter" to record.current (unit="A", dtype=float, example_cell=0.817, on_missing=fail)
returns 20
